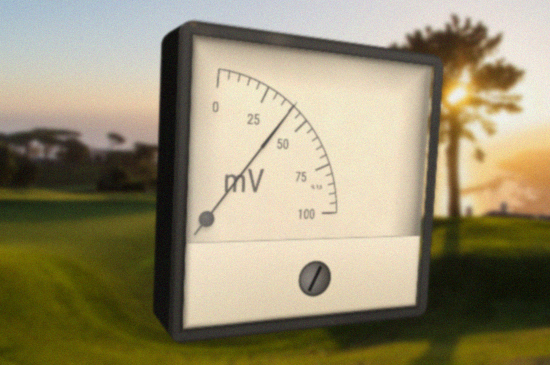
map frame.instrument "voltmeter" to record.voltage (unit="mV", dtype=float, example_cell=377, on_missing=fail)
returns 40
